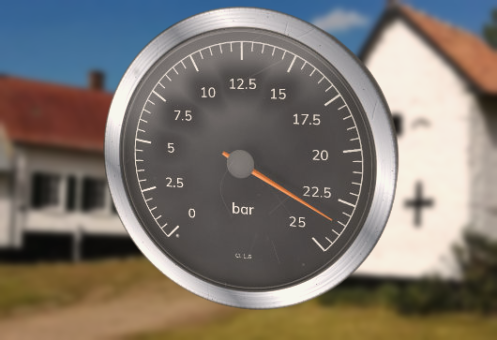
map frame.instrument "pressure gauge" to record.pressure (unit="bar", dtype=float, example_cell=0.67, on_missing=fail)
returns 23.5
